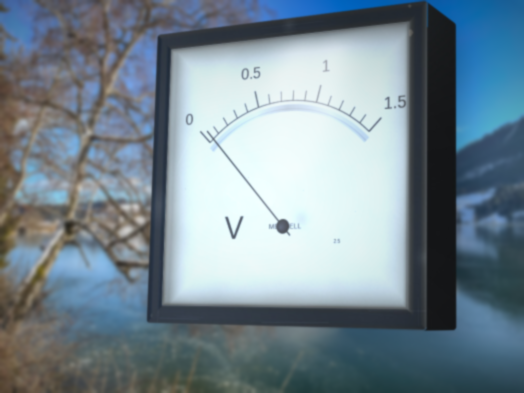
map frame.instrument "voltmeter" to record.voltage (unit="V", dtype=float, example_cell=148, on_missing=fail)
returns 0.05
